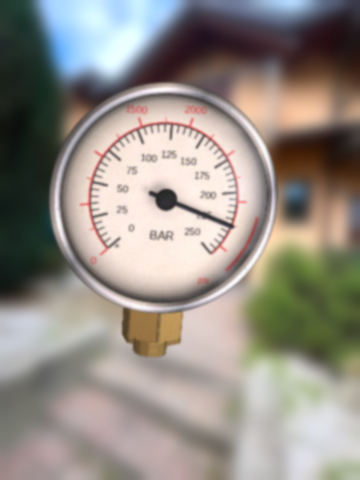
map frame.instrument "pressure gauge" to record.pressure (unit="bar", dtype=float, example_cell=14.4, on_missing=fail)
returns 225
